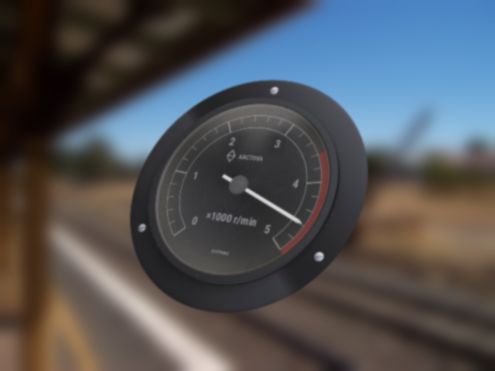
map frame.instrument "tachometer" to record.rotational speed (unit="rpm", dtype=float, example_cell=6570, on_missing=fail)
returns 4600
